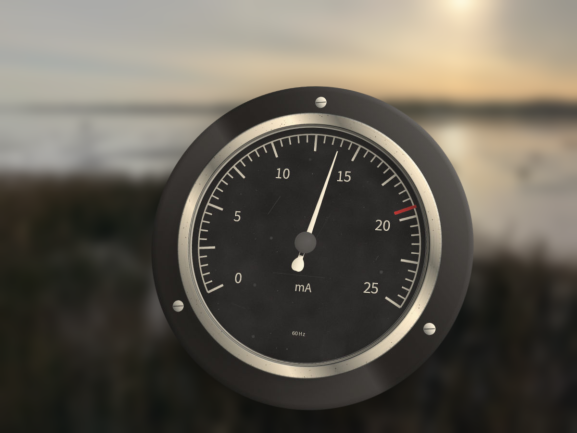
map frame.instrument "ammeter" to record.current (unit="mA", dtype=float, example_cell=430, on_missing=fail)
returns 14
